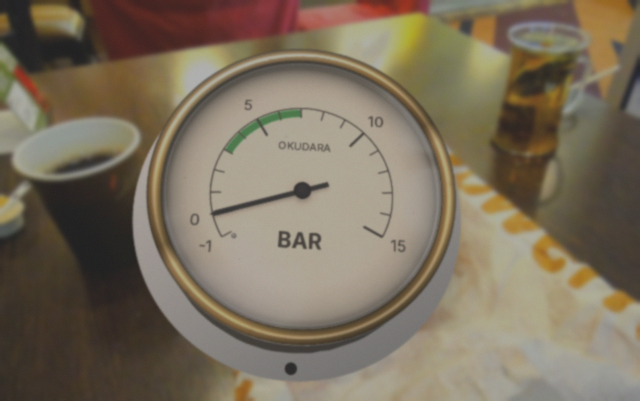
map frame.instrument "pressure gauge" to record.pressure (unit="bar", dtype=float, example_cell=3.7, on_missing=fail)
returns 0
